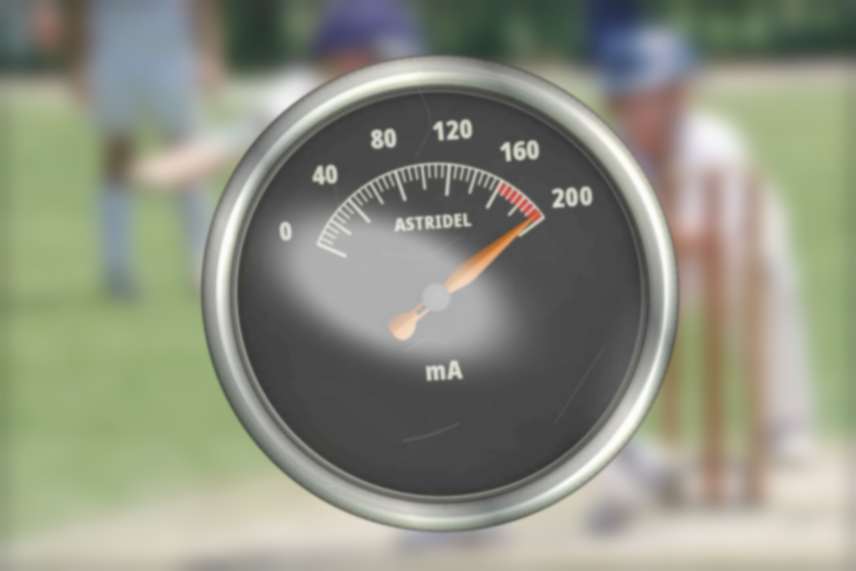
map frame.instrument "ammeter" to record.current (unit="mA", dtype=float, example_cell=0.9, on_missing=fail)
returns 195
